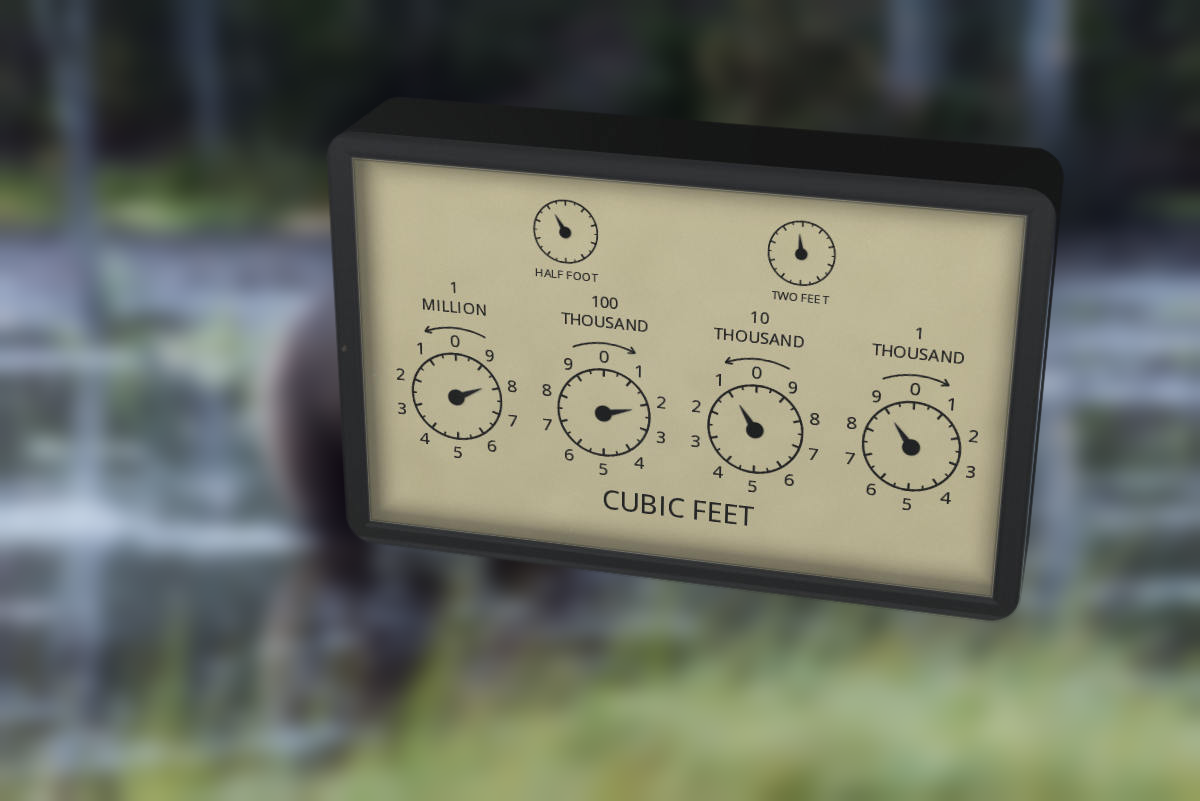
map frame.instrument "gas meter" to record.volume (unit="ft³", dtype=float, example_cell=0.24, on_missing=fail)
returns 820900
